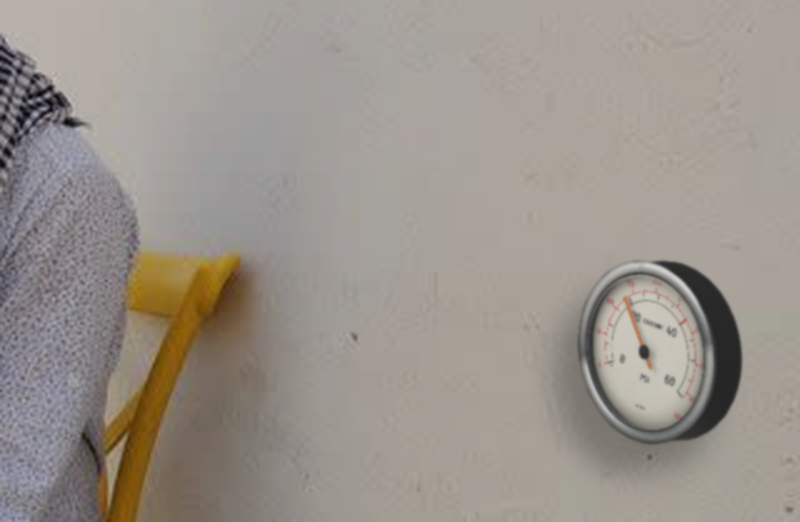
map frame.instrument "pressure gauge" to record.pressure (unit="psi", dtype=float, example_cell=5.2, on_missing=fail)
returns 20
